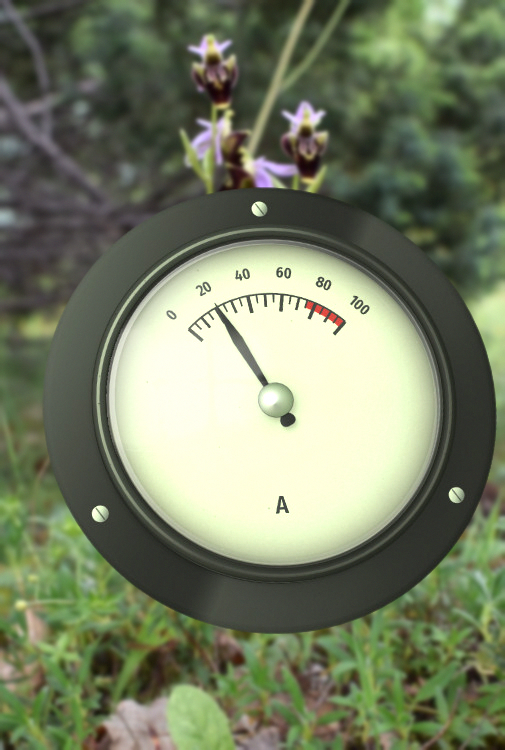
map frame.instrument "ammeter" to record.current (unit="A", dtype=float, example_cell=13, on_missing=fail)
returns 20
